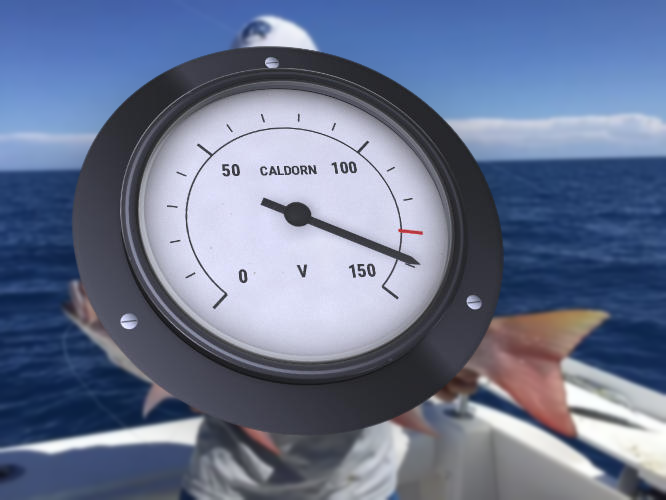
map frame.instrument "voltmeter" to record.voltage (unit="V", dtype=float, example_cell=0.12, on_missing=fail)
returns 140
